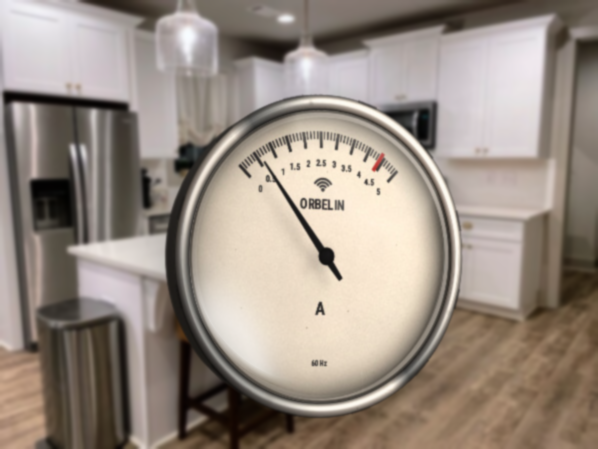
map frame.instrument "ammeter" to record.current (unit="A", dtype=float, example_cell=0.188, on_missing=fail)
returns 0.5
